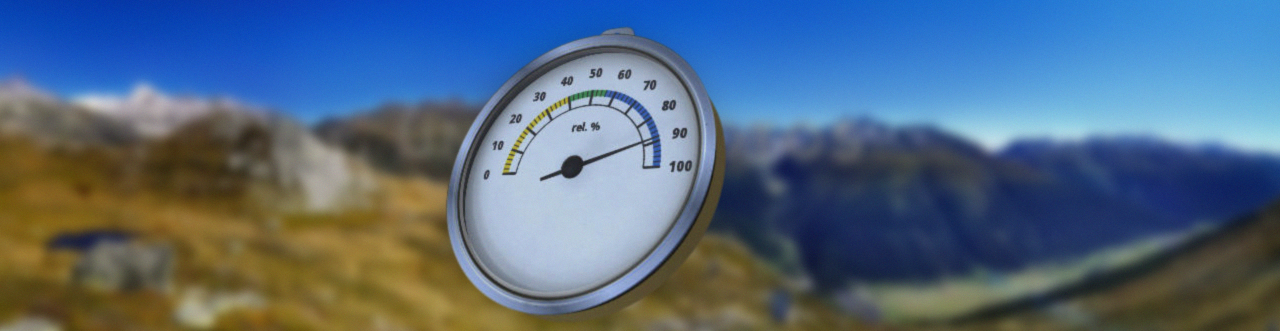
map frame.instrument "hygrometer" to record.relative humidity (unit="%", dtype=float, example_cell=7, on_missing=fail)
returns 90
